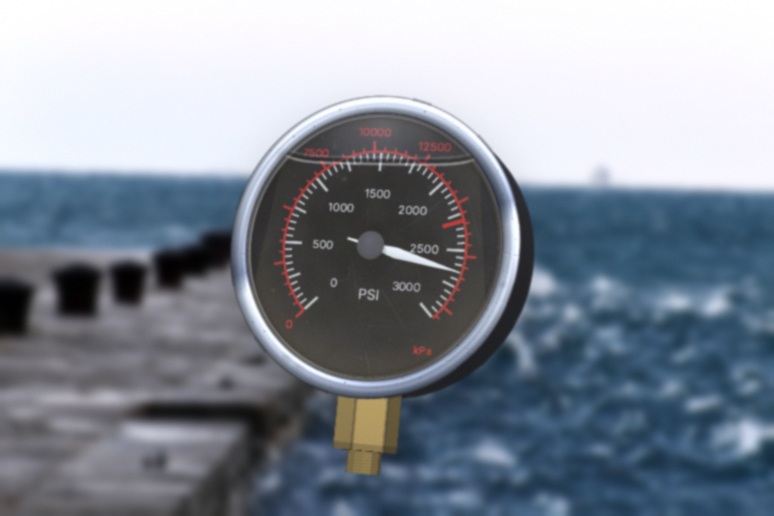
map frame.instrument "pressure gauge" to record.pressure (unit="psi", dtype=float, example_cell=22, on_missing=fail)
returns 2650
